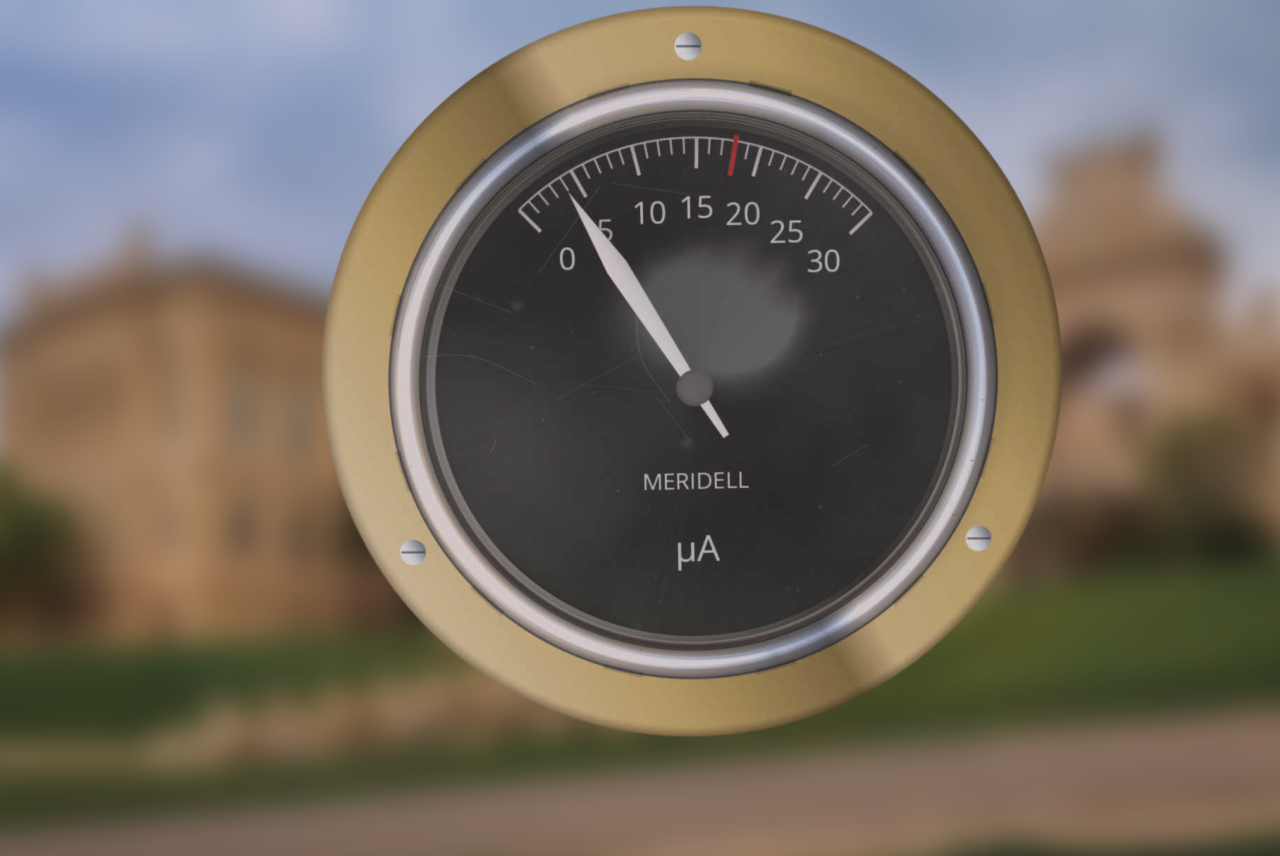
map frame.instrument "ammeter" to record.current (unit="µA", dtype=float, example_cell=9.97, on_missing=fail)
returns 4
